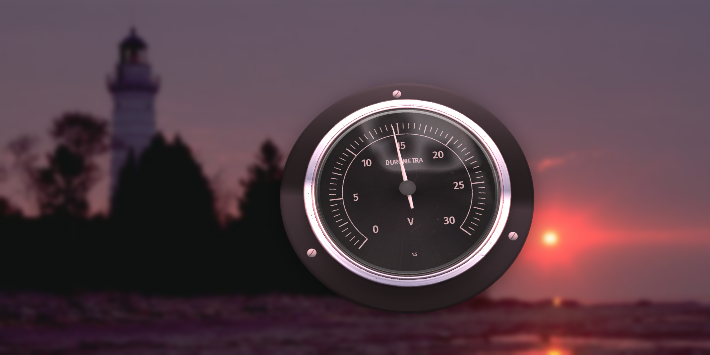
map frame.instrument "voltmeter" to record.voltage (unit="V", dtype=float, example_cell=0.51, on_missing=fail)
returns 14.5
